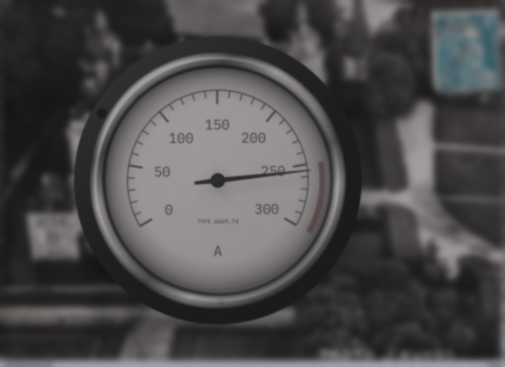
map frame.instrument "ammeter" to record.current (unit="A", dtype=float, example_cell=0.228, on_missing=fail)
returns 255
